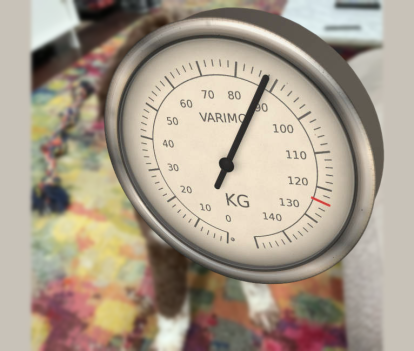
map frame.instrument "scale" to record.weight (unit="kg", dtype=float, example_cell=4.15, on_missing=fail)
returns 88
